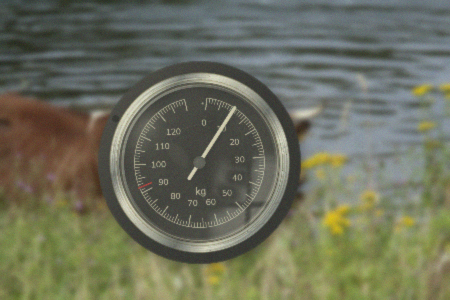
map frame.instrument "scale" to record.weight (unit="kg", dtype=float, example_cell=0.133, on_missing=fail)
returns 10
